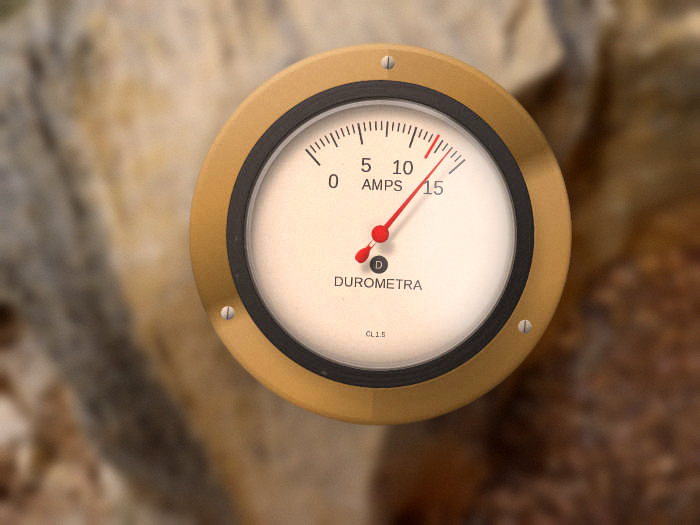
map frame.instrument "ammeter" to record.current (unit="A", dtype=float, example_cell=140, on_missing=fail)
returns 13.5
